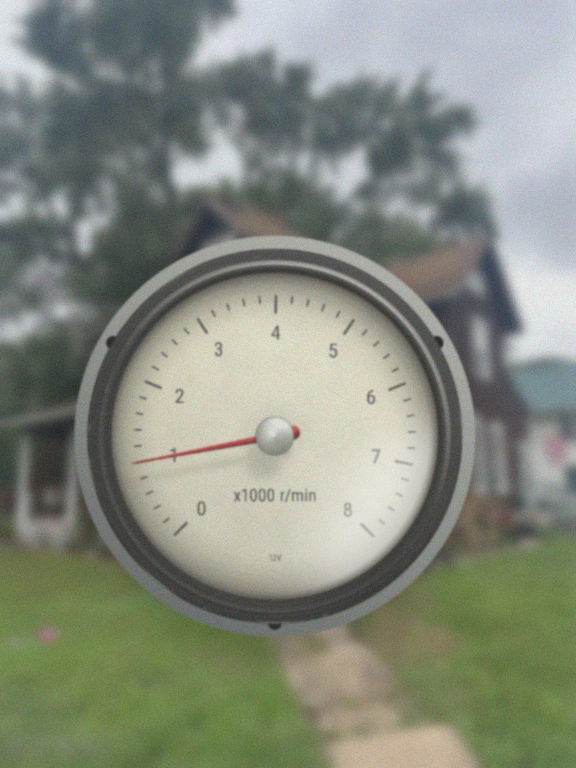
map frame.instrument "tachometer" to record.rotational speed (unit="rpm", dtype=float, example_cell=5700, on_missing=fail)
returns 1000
